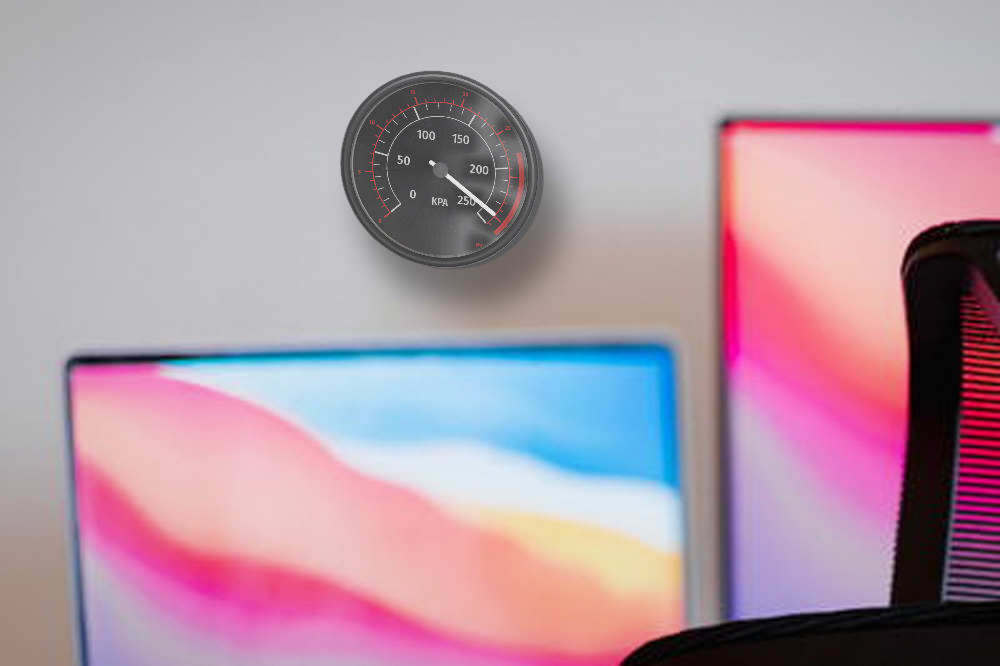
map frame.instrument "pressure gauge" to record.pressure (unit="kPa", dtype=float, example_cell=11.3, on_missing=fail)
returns 240
